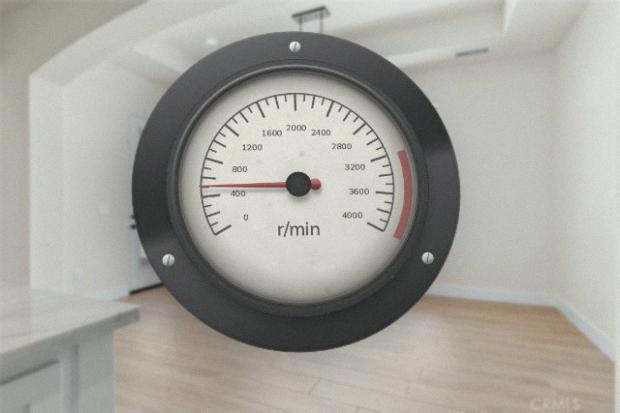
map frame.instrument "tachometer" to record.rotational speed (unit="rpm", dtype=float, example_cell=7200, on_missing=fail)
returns 500
